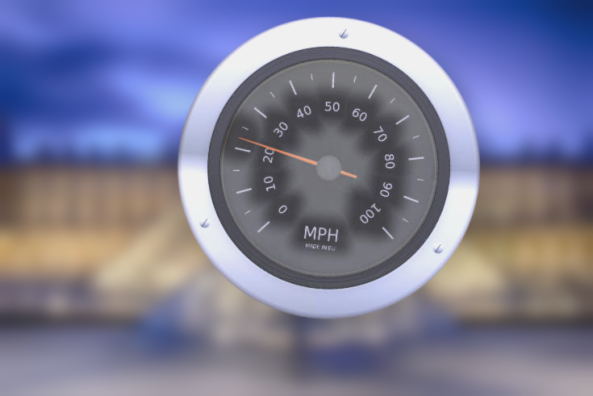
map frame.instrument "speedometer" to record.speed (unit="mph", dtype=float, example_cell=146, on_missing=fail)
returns 22.5
